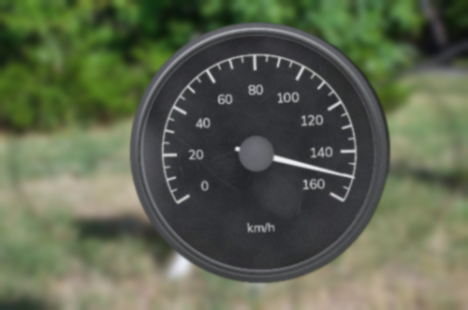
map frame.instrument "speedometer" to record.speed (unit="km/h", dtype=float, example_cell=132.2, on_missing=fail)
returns 150
